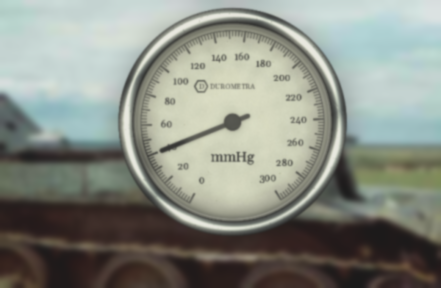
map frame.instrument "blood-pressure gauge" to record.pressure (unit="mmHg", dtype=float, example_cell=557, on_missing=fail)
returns 40
